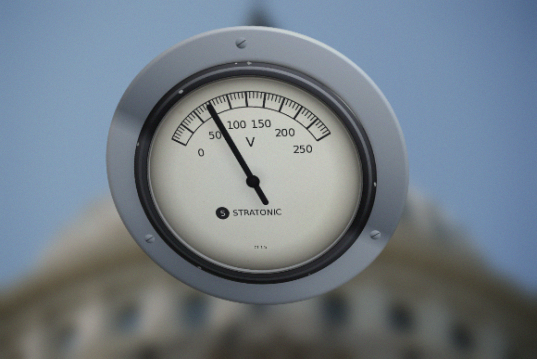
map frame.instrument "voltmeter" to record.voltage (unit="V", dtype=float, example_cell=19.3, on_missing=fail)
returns 75
